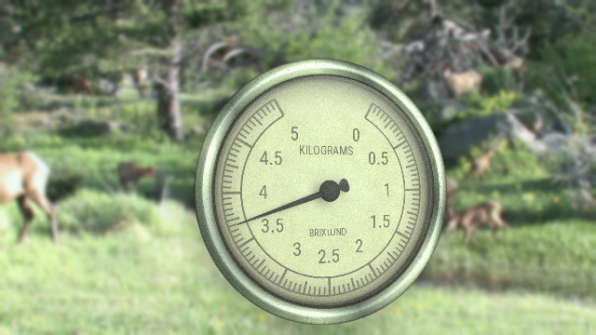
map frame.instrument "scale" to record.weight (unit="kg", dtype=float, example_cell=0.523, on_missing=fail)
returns 3.7
